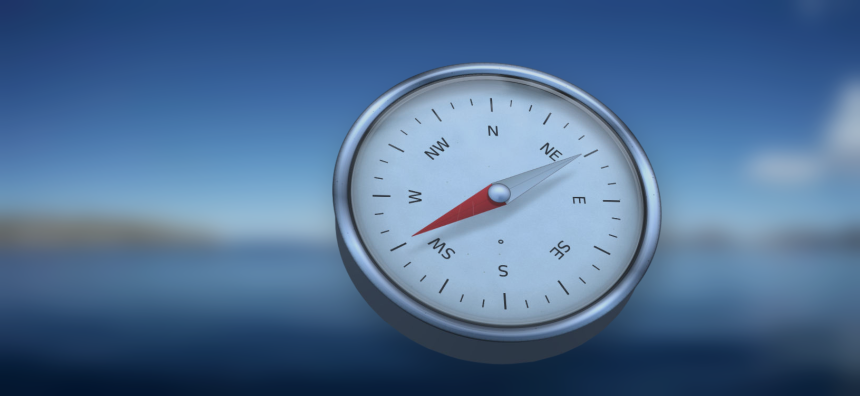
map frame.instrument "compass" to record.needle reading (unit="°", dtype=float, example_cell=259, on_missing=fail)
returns 240
